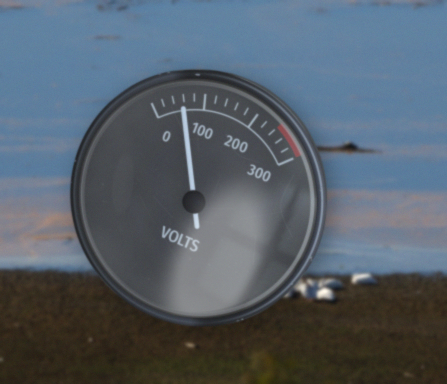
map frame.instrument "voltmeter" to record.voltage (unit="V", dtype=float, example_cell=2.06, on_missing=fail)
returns 60
